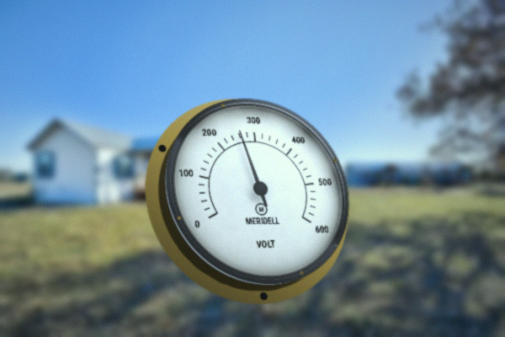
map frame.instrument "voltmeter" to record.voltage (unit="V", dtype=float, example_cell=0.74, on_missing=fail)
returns 260
